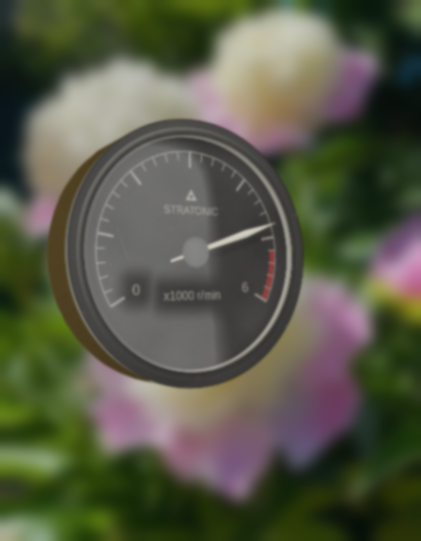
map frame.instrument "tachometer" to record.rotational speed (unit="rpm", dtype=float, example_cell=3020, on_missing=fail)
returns 4800
